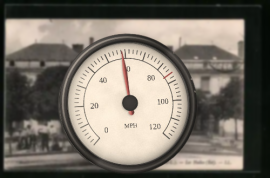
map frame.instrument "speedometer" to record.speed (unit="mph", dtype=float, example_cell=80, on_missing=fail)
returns 58
